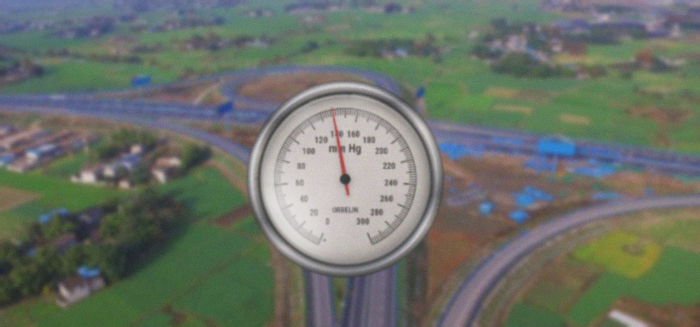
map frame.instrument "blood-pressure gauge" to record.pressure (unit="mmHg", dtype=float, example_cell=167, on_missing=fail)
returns 140
